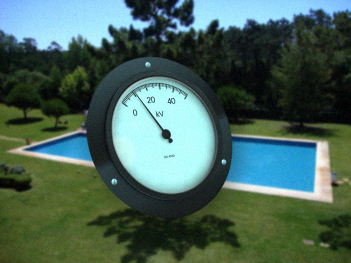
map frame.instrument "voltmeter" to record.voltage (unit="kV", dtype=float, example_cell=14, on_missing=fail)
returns 10
